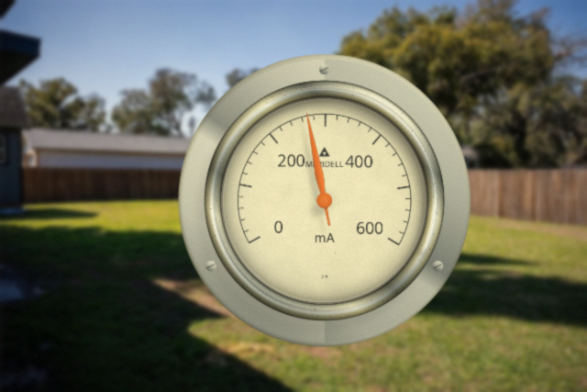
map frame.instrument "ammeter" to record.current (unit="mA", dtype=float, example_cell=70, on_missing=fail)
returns 270
